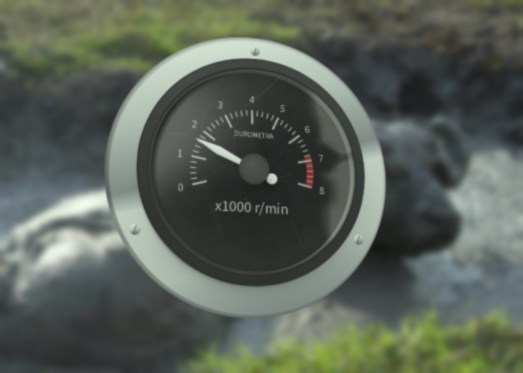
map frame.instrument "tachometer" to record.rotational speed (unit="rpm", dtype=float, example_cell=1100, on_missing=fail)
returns 1600
